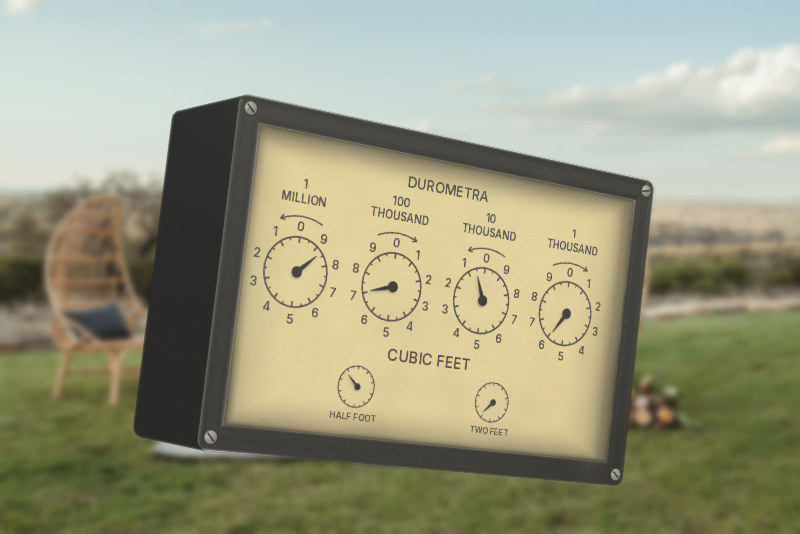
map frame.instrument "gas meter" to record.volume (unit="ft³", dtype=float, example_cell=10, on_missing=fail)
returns 870600
